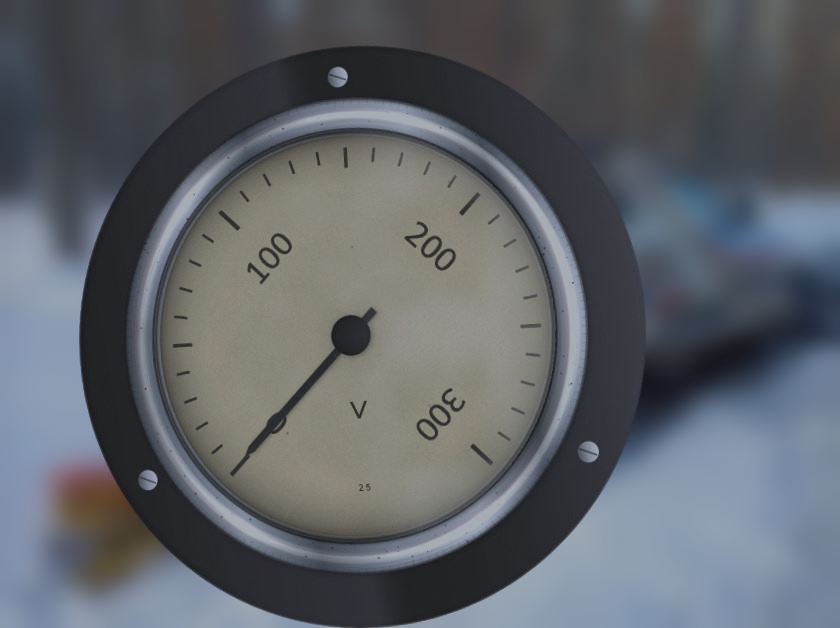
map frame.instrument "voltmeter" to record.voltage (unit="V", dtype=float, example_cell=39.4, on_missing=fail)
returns 0
